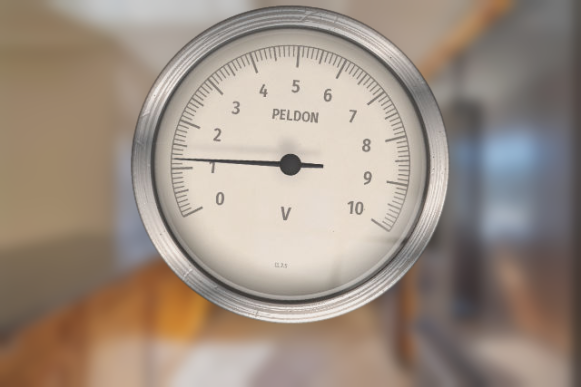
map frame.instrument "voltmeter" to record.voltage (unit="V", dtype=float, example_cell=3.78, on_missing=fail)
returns 1.2
